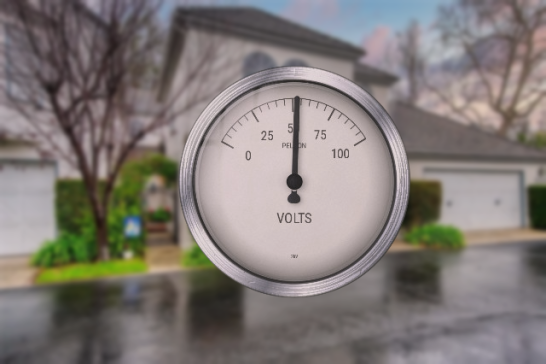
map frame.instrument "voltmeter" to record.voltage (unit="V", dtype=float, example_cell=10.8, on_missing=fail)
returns 52.5
